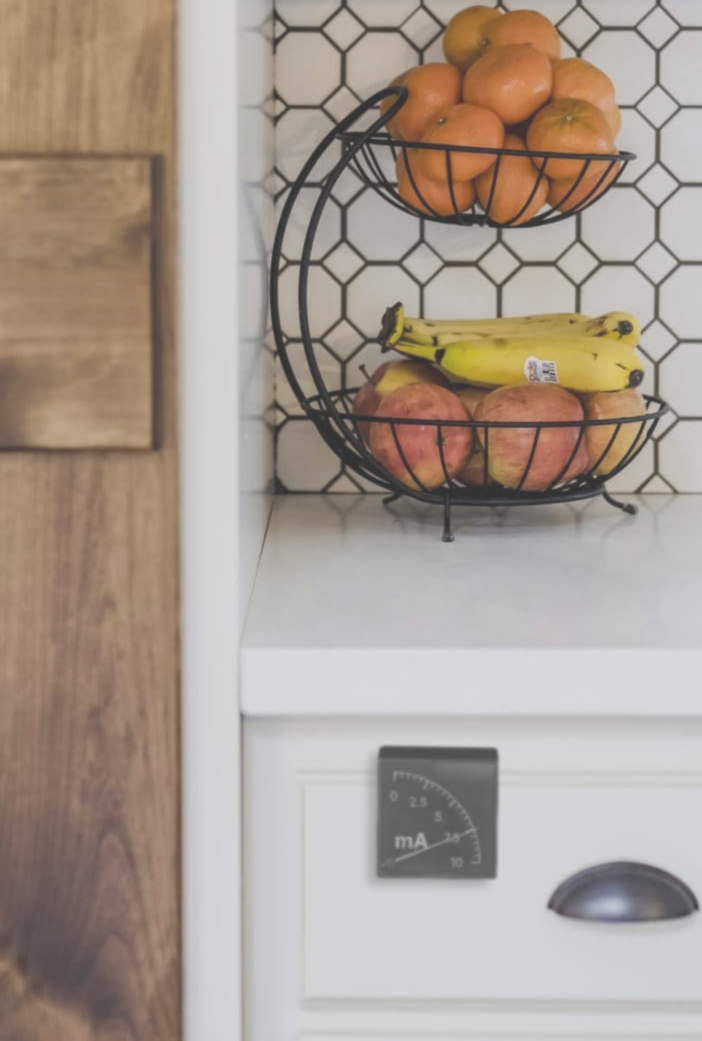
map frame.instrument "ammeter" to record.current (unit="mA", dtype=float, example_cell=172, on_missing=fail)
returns 7.5
